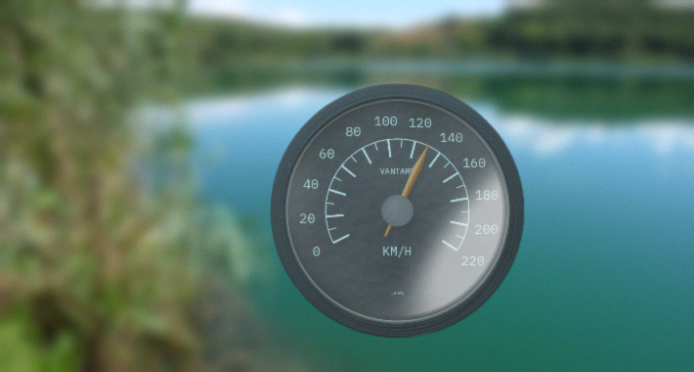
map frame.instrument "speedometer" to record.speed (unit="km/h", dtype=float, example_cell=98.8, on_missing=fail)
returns 130
